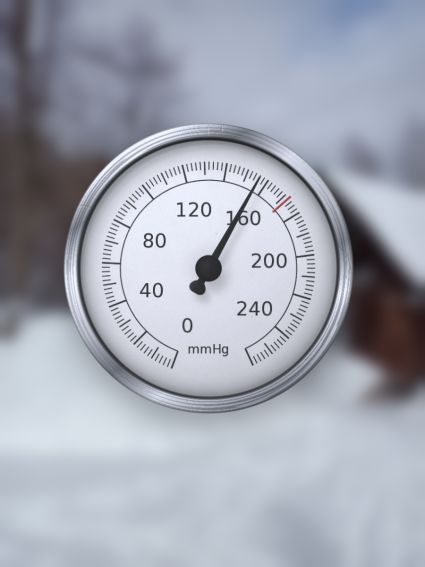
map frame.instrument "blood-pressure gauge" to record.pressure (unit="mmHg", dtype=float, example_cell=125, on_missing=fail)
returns 156
